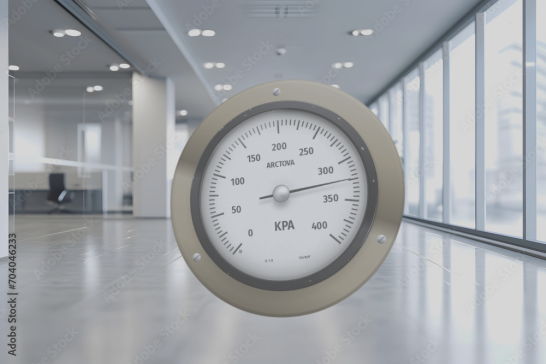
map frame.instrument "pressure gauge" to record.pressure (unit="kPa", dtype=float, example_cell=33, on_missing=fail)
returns 325
